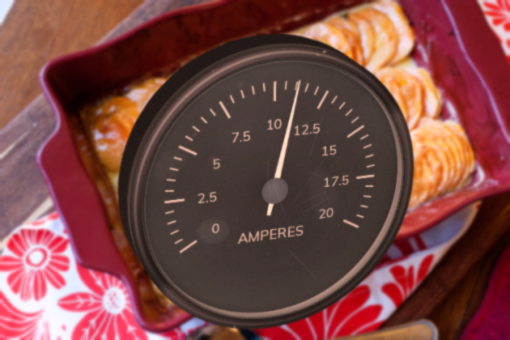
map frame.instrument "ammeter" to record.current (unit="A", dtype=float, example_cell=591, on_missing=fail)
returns 11
